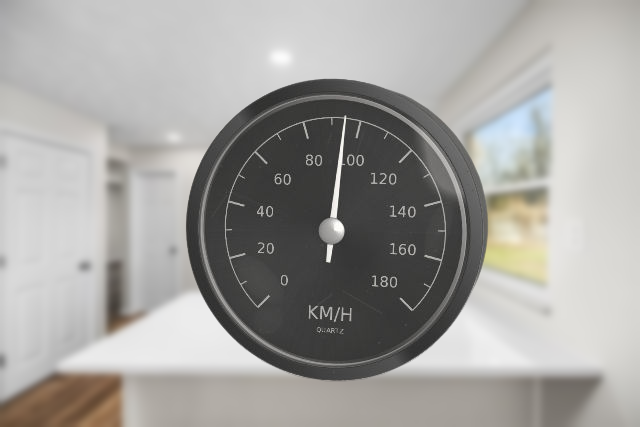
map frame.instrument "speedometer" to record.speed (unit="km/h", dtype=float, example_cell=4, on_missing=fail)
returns 95
